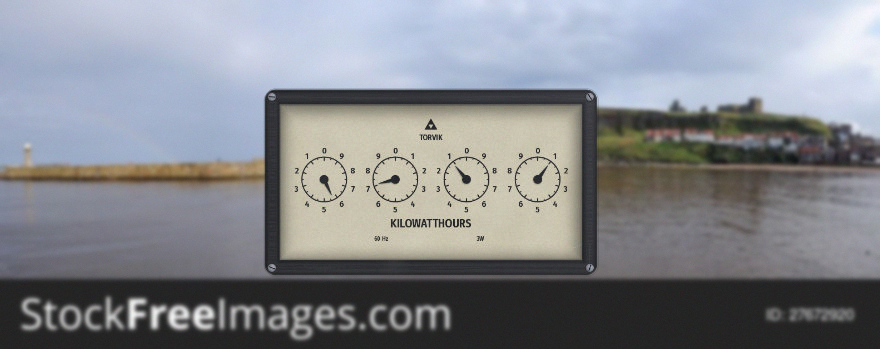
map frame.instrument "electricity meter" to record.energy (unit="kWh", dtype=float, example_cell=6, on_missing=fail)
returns 5711
